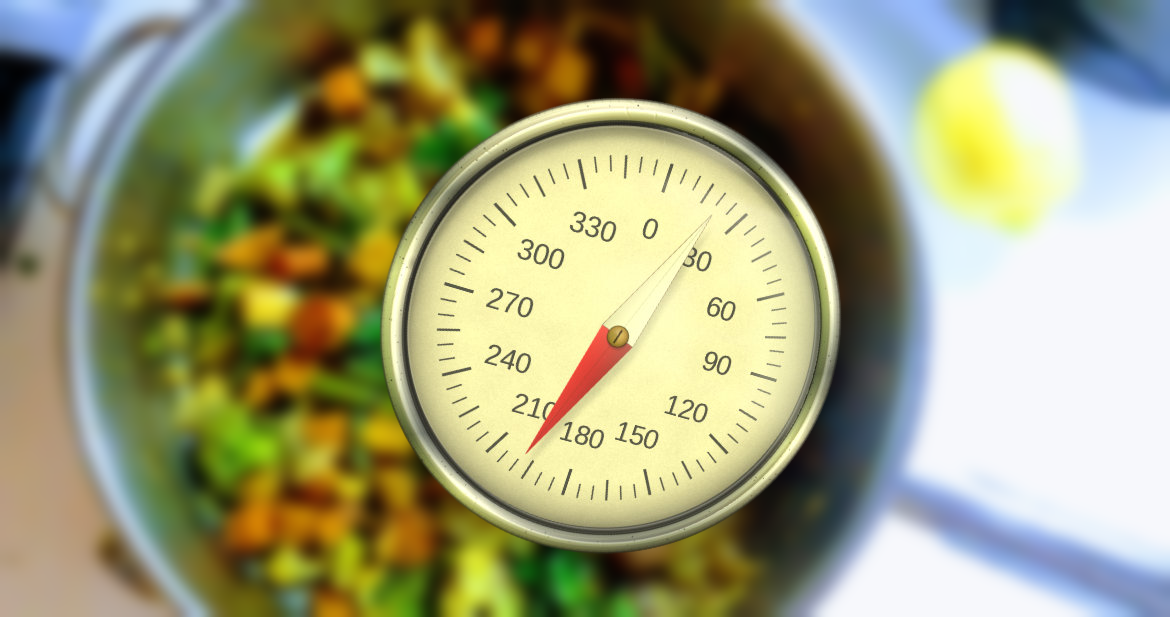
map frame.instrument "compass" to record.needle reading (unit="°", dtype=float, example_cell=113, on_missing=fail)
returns 200
